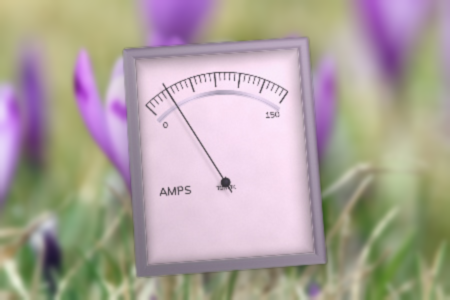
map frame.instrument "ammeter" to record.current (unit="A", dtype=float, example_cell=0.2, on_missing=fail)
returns 25
